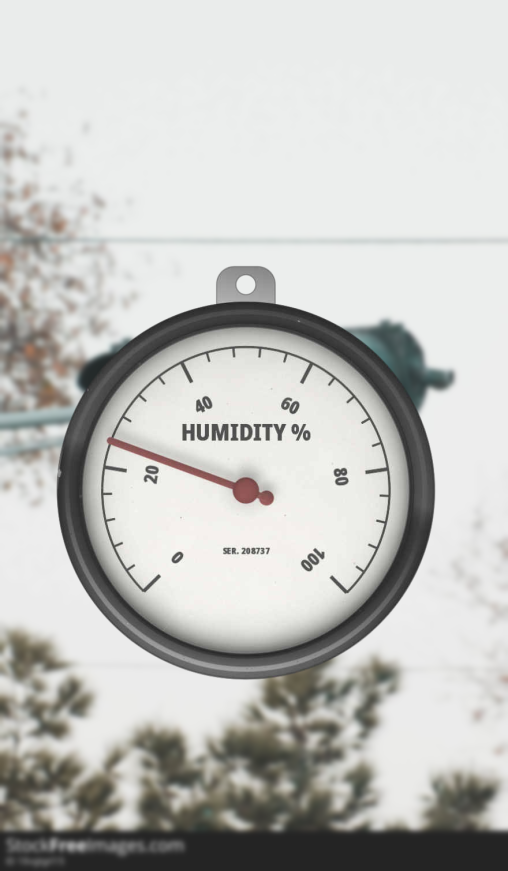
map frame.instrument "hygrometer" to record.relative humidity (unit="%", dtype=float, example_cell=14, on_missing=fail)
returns 24
